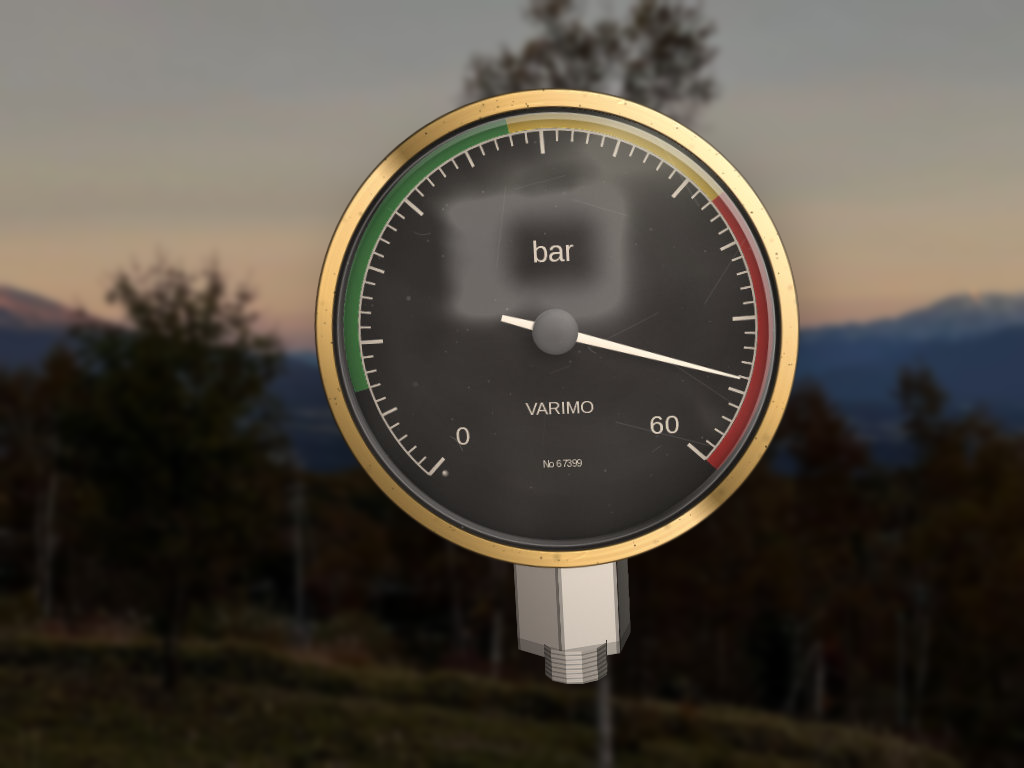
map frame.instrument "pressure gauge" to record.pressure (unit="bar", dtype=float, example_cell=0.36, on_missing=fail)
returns 54
